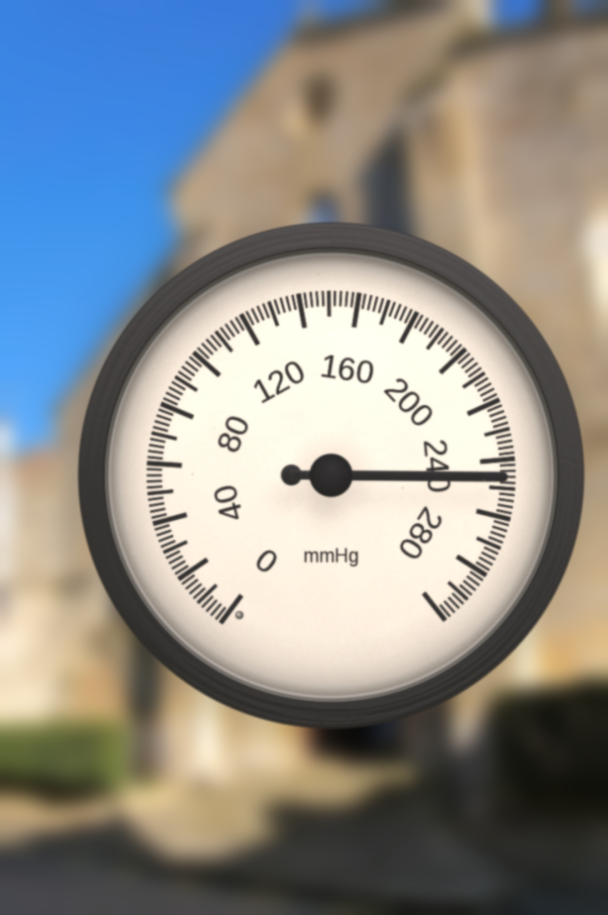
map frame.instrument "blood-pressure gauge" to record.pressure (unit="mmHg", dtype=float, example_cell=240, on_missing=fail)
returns 246
